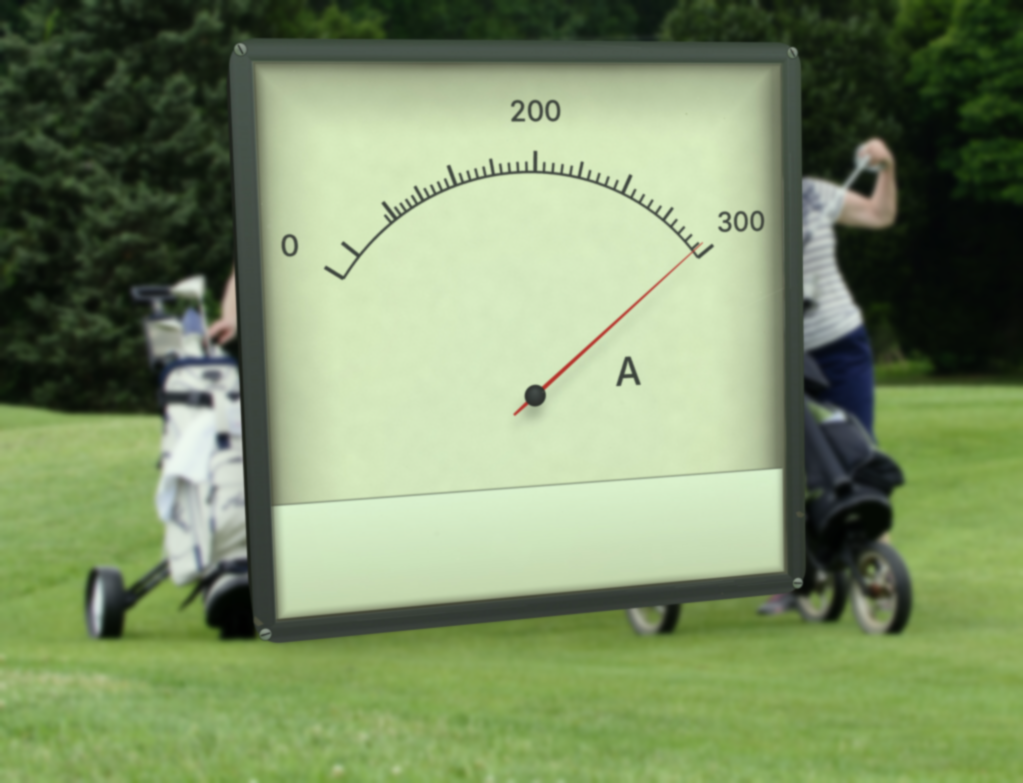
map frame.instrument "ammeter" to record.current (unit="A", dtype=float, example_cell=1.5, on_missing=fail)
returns 295
